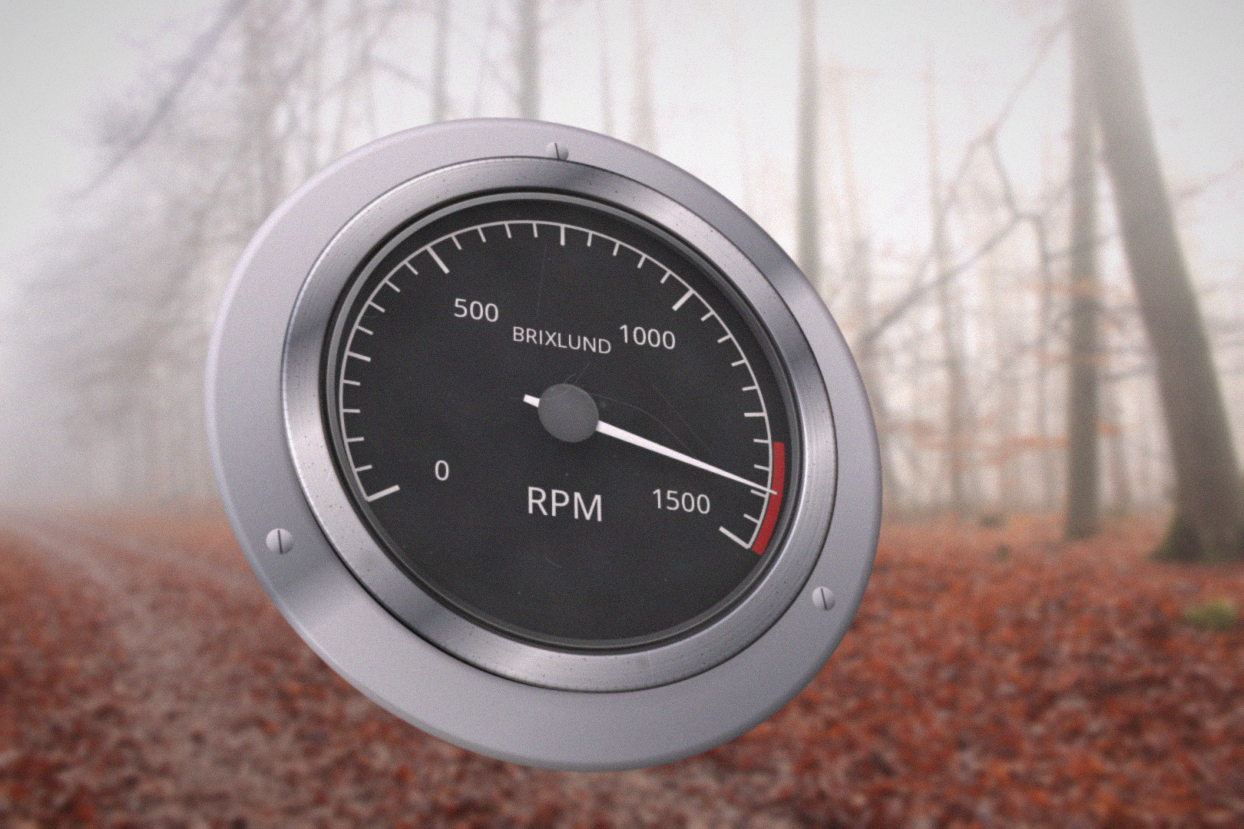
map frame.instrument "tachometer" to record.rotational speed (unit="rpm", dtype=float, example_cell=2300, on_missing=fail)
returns 1400
